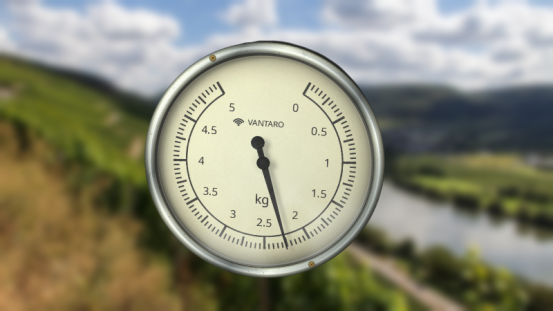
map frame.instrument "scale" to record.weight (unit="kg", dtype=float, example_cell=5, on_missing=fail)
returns 2.25
